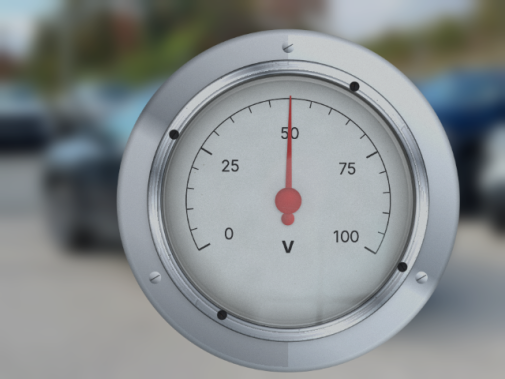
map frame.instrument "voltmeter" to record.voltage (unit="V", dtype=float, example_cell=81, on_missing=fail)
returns 50
